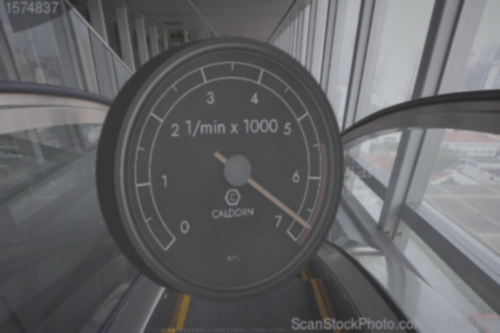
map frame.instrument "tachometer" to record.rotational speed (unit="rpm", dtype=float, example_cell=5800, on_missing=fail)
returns 6750
